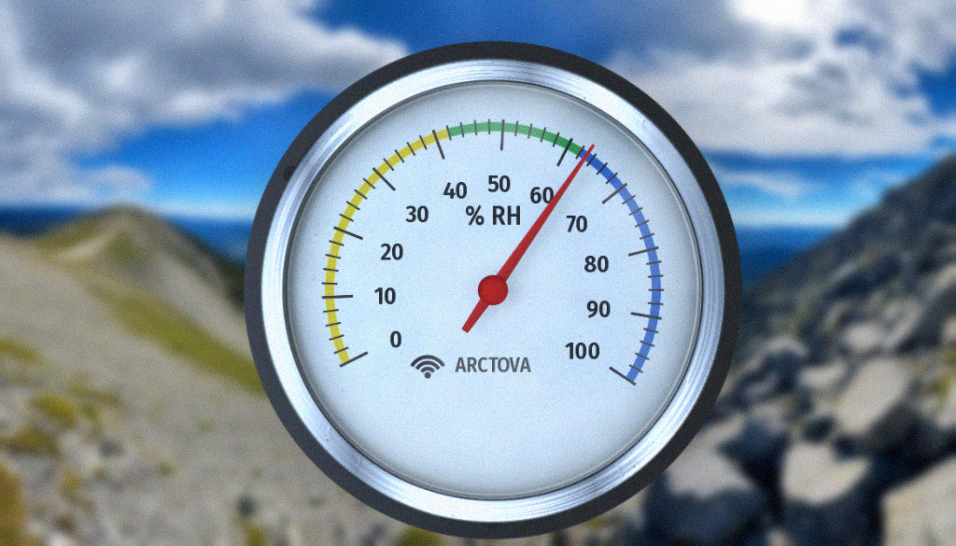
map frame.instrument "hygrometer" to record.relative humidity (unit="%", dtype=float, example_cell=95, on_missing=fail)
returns 63
